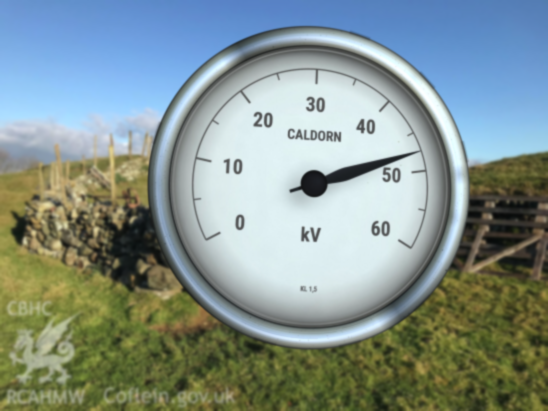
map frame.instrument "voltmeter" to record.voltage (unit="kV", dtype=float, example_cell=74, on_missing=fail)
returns 47.5
